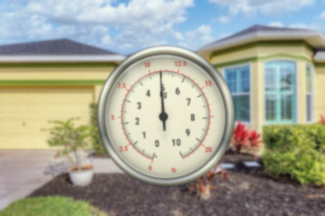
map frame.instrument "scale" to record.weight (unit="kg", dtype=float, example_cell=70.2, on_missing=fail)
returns 5
